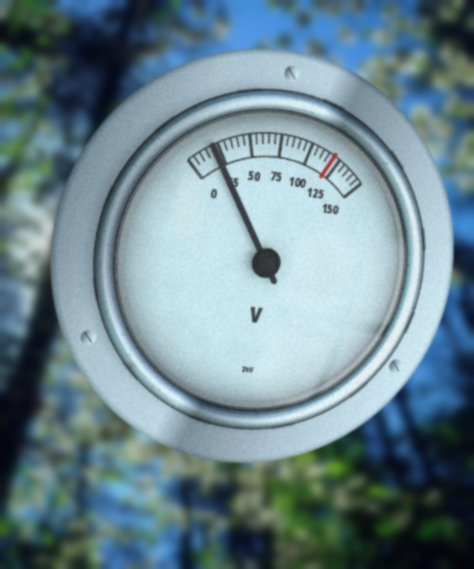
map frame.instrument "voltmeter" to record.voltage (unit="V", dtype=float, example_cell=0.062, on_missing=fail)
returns 20
